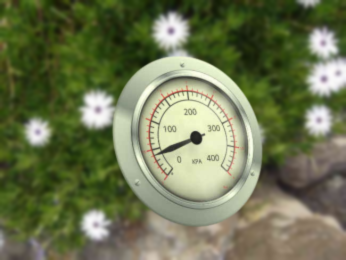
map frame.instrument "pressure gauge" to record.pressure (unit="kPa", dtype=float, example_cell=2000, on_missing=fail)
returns 40
